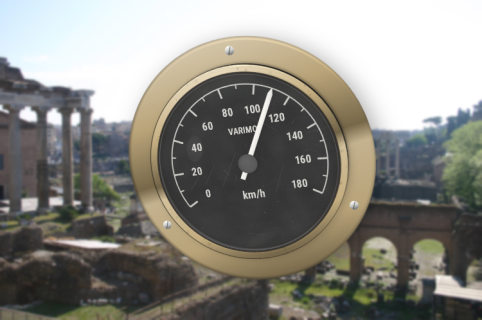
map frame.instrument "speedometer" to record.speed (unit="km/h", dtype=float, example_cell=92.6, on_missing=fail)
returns 110
